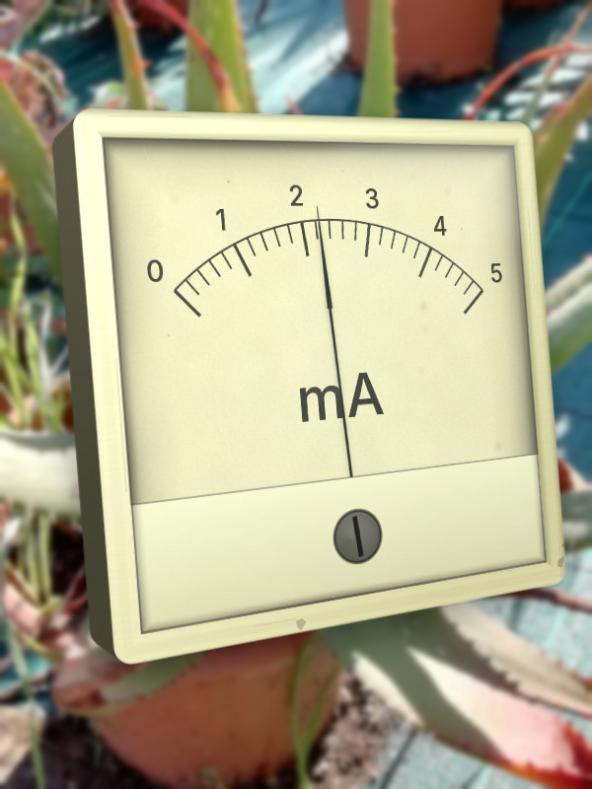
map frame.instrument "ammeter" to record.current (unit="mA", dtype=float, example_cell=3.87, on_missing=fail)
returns 2.2
